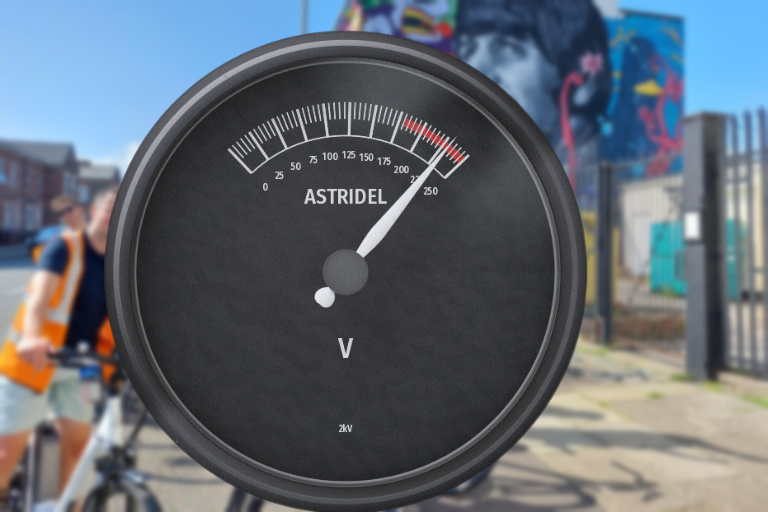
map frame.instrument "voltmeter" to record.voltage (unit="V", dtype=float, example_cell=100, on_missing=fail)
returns 230
